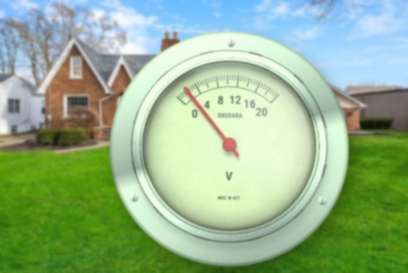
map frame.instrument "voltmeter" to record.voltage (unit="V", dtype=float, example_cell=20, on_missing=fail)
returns 2
